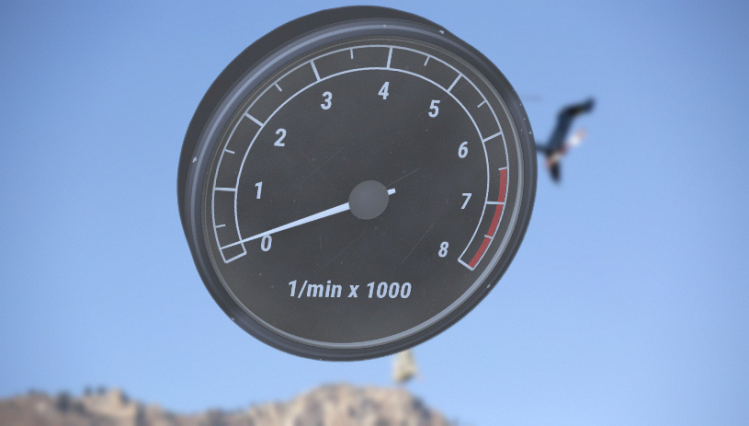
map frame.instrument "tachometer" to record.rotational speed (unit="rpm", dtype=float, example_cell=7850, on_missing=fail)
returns 250
